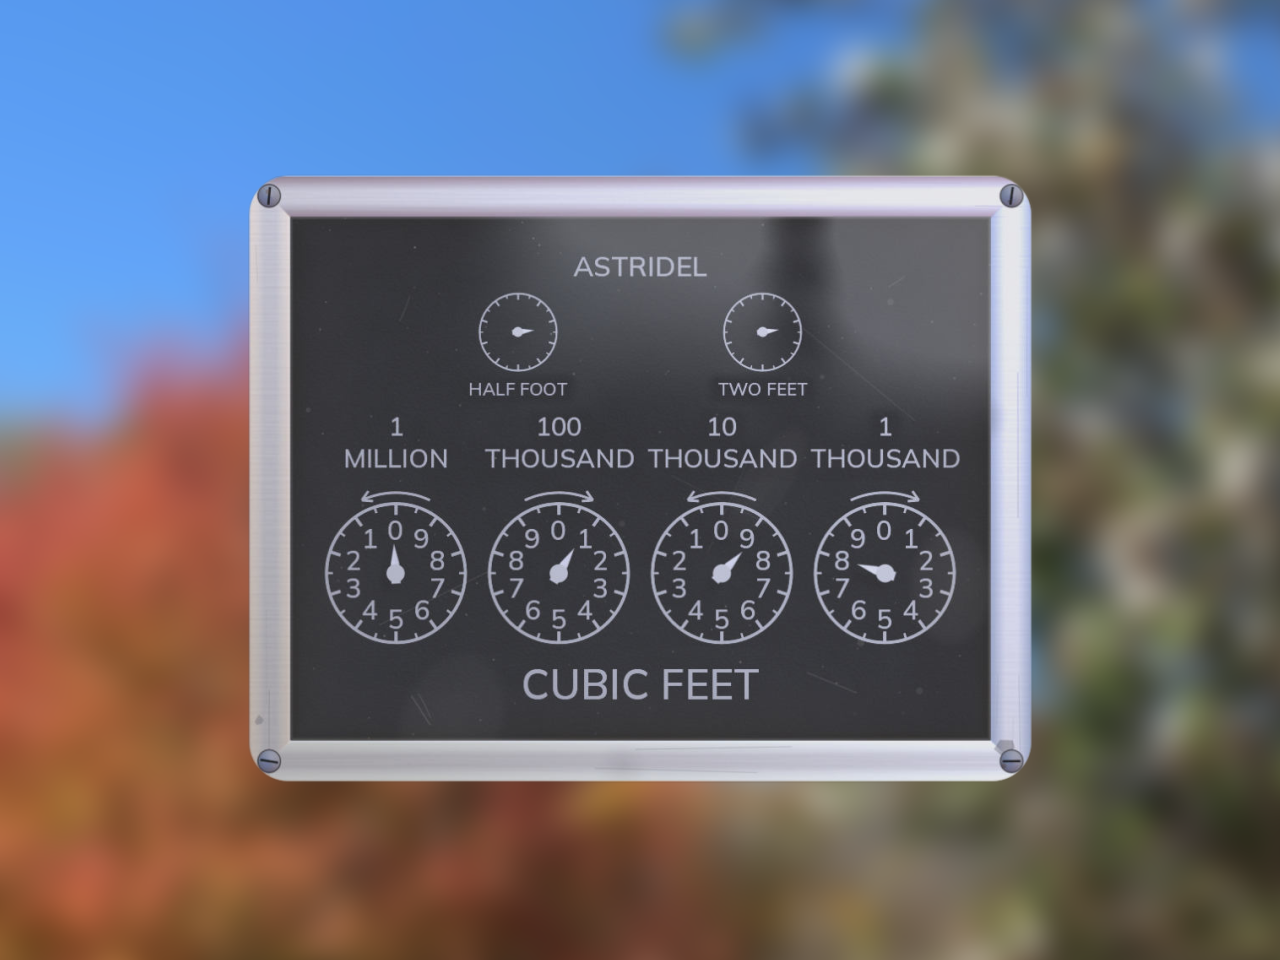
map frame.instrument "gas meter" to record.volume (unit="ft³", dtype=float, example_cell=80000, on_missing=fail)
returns 8800
